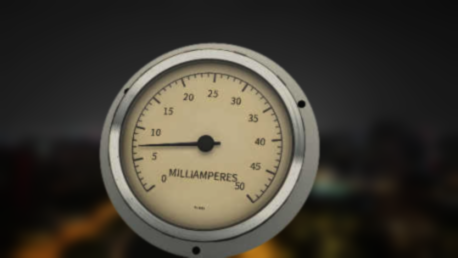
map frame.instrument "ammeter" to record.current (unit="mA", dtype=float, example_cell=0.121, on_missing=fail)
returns 7
